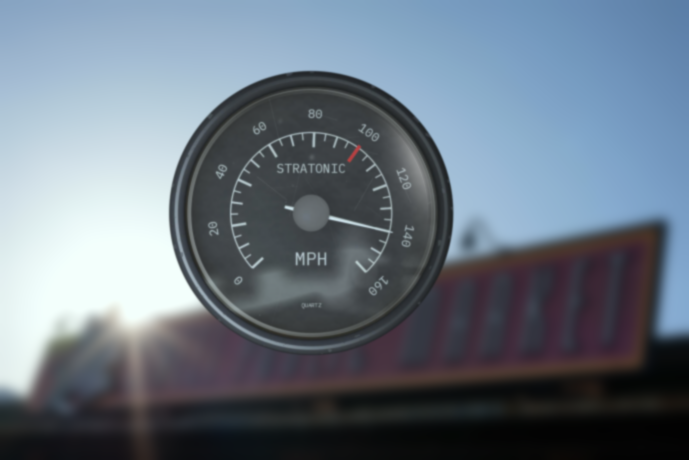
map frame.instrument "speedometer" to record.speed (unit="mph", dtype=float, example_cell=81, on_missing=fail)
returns 140
